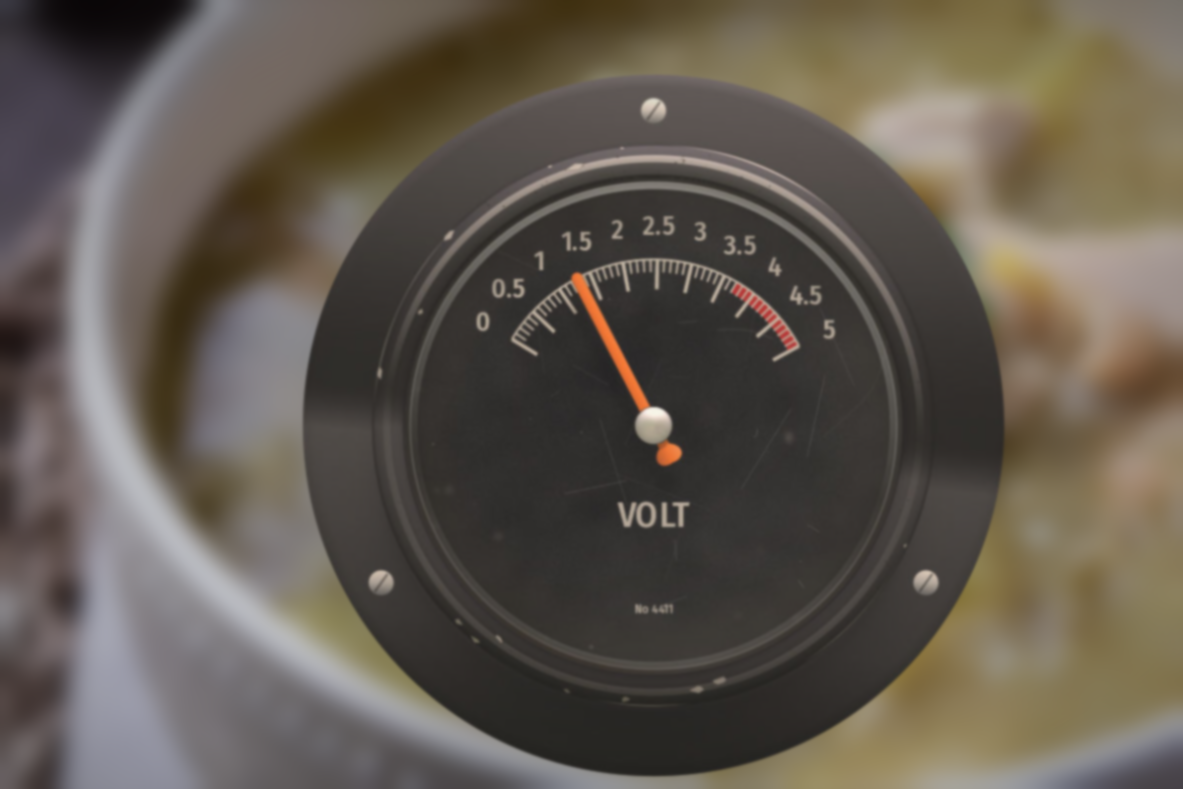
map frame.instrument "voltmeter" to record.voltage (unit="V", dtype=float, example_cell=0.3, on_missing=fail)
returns 1.3
